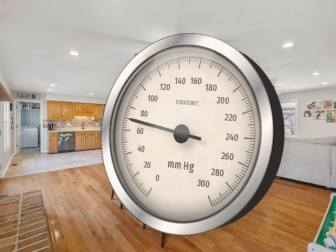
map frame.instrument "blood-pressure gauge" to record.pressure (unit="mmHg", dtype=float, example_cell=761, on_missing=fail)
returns 70
